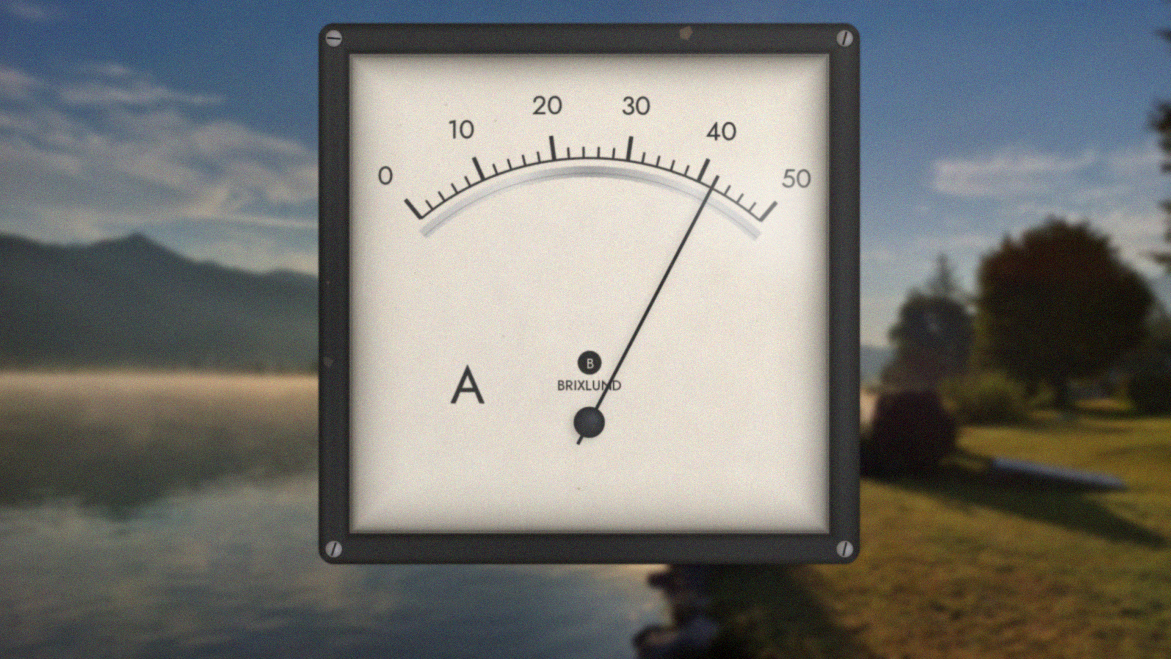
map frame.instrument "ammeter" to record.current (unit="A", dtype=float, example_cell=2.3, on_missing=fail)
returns 42
